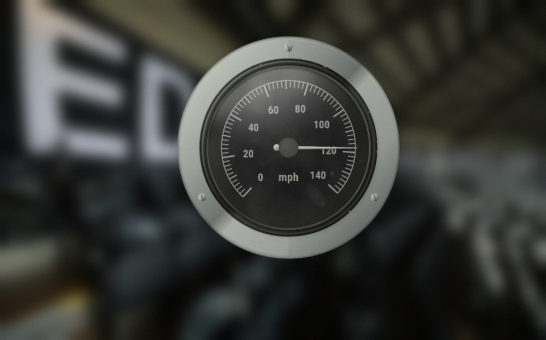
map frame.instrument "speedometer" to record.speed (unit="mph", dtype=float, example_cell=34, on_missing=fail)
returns 118
